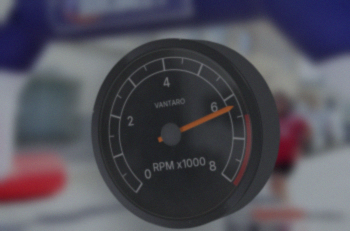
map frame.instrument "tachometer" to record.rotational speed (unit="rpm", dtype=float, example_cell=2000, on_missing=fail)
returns 6250
